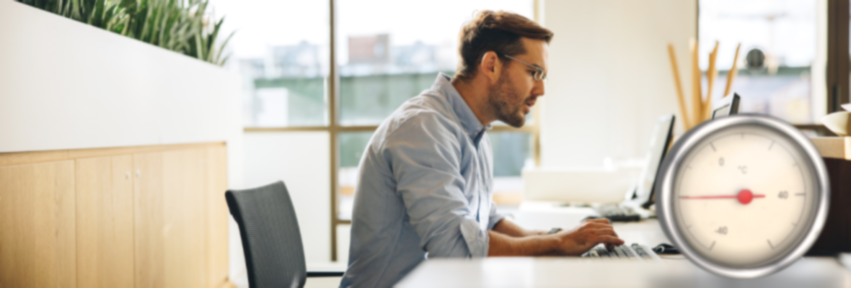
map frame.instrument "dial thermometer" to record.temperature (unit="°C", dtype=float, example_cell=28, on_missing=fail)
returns -20
